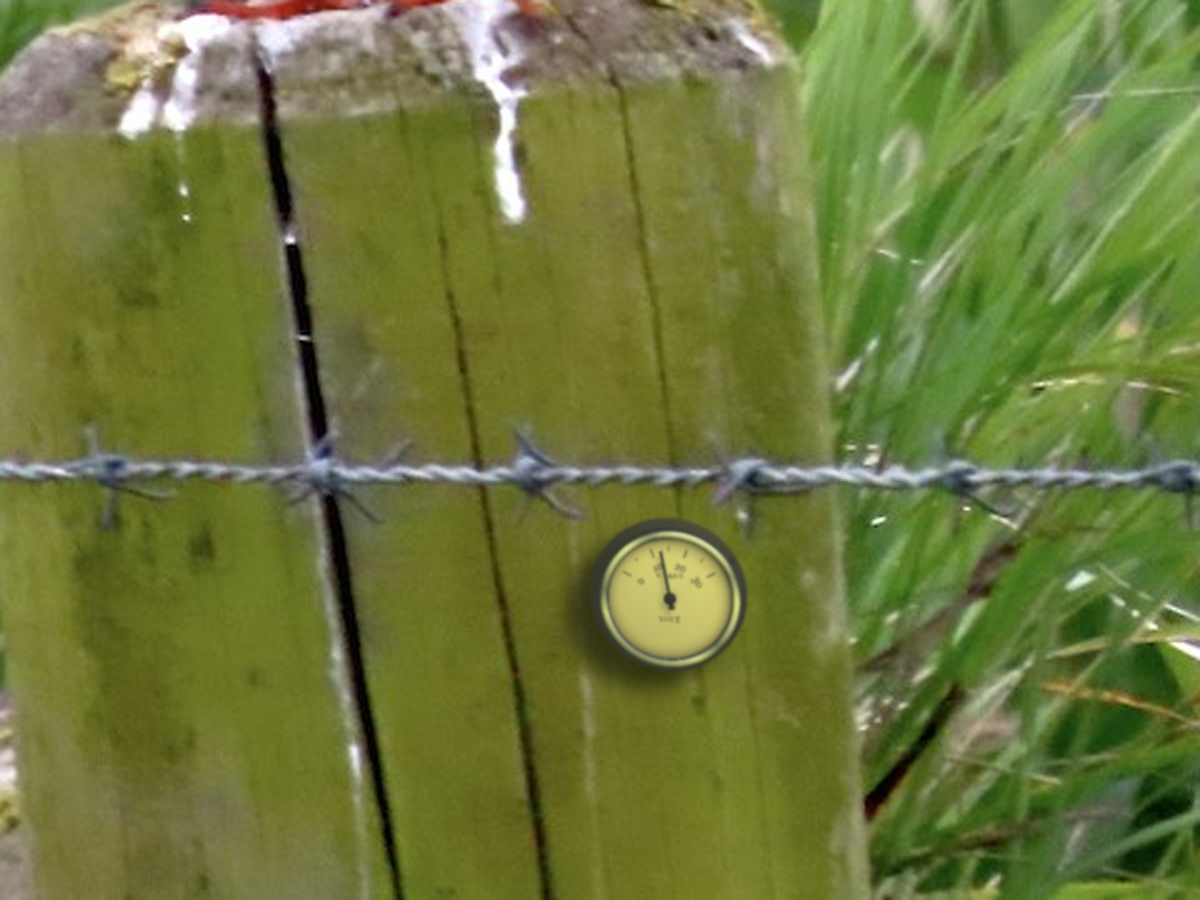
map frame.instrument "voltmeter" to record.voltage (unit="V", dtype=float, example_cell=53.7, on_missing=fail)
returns 12.5
